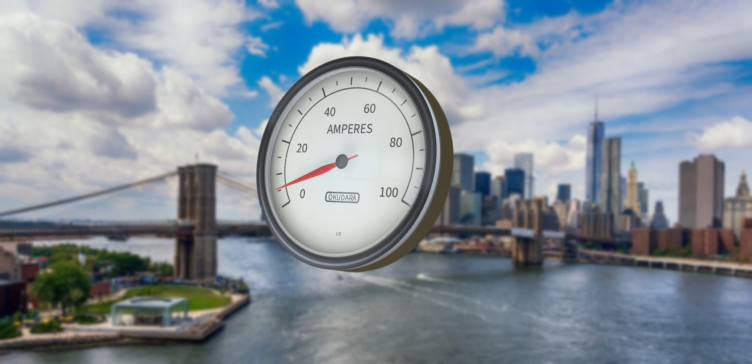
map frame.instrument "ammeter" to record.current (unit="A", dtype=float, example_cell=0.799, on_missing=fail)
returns 5
